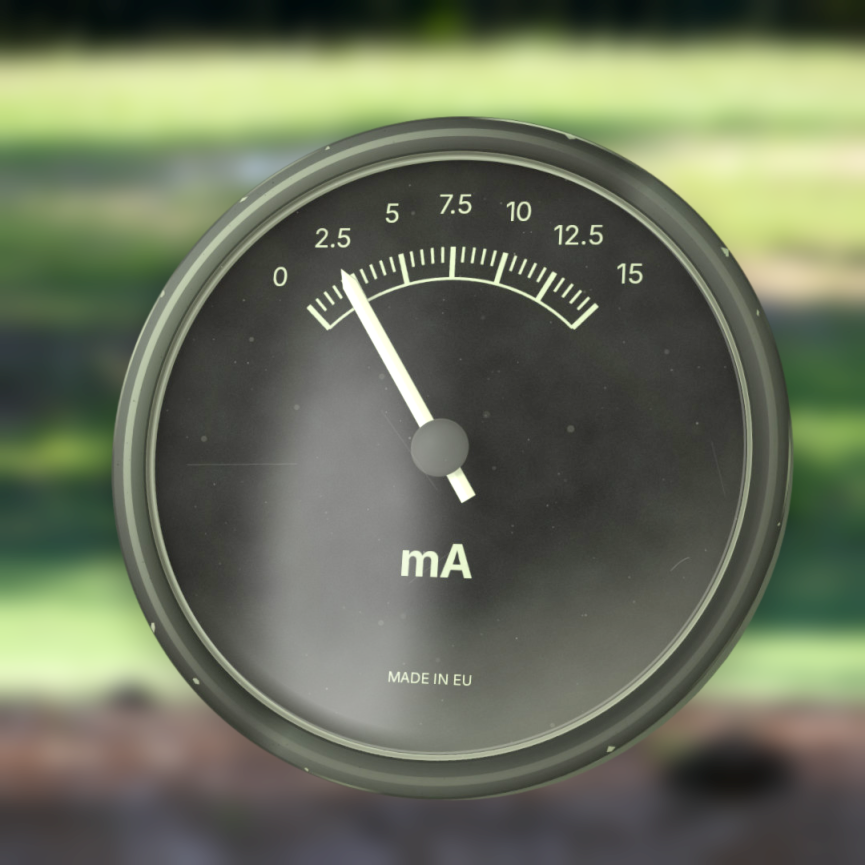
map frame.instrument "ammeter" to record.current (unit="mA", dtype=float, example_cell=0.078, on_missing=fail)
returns 2.25
